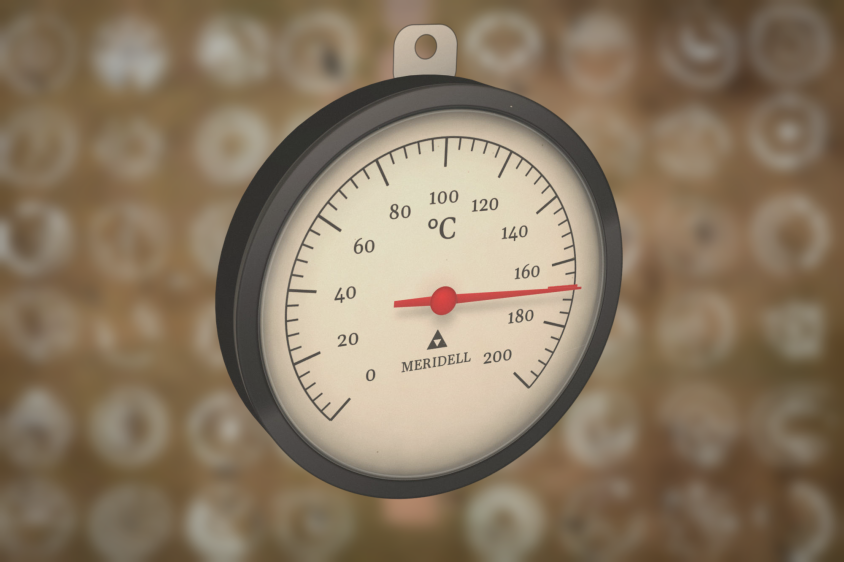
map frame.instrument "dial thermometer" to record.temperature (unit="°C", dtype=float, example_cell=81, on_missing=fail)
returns 168
